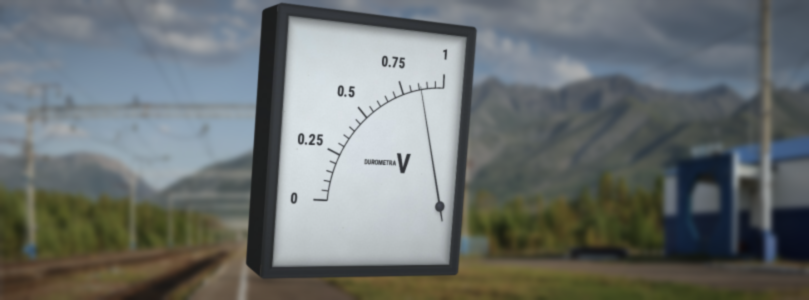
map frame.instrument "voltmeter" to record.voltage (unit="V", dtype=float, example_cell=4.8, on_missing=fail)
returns 0.85
